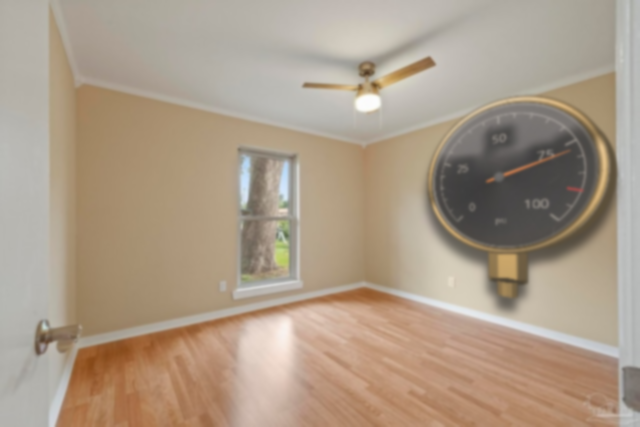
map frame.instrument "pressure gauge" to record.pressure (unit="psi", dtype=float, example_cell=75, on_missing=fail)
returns 77.5
